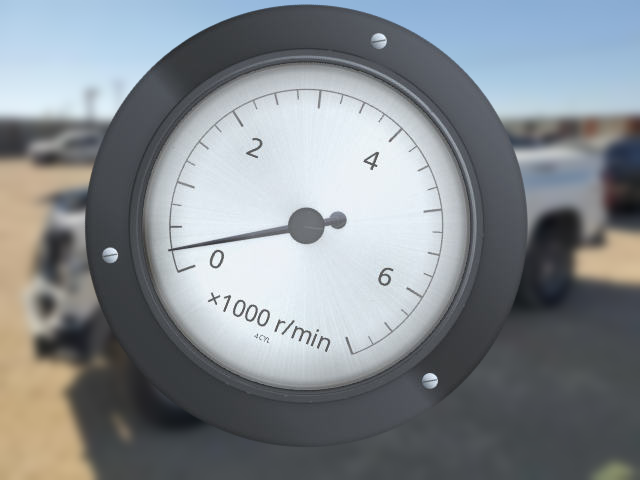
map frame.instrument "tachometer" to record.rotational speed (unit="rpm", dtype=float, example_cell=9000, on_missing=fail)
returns 250
